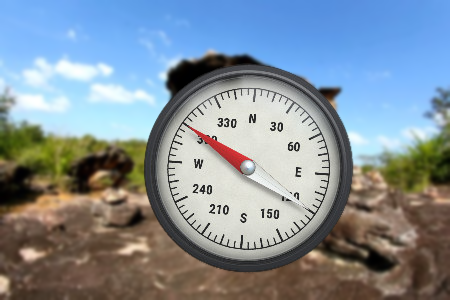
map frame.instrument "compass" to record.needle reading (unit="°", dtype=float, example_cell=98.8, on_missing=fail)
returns 300
